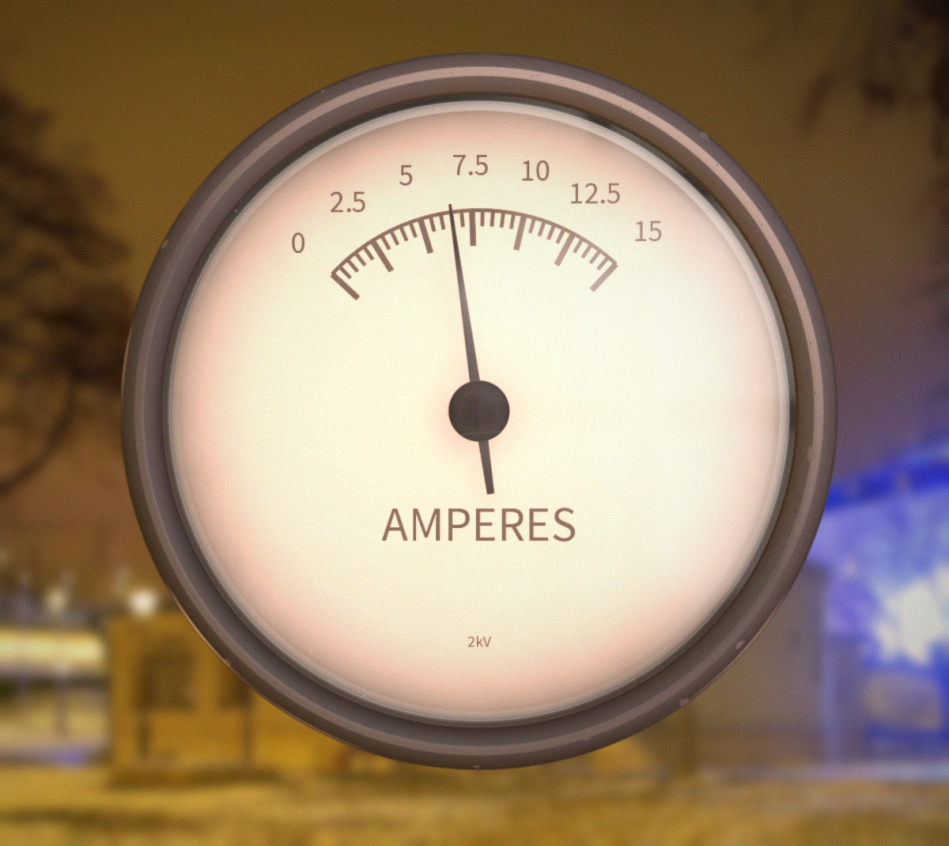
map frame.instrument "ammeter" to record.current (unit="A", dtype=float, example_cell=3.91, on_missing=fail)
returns 6.5
